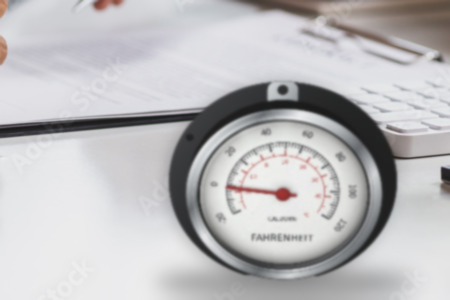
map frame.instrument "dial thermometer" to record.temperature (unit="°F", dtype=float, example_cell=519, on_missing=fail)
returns 0
